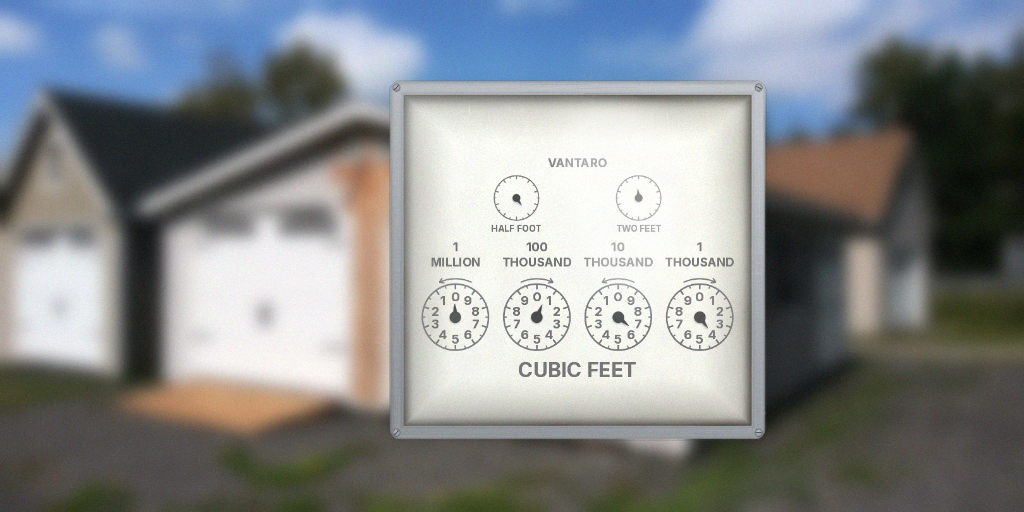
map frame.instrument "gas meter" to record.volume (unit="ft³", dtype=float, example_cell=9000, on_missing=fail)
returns 6400
